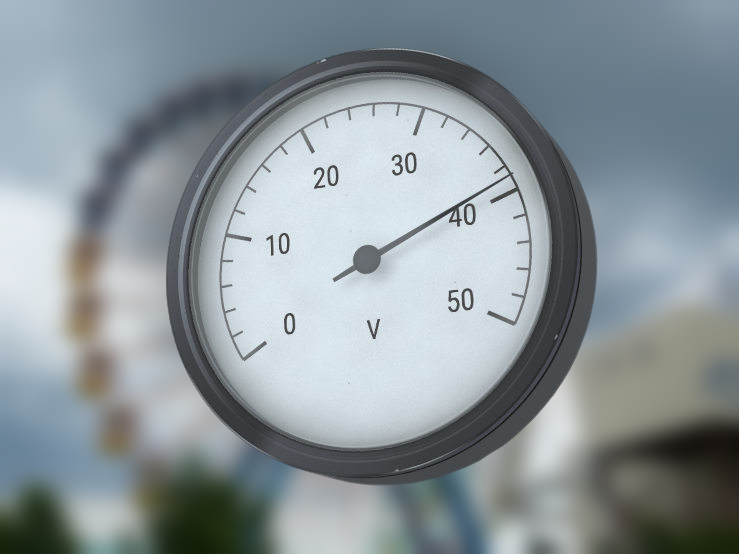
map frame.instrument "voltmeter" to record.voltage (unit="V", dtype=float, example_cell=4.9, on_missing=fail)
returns 39
